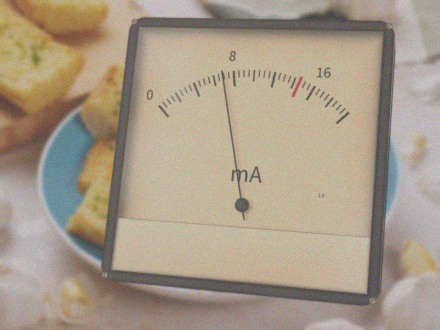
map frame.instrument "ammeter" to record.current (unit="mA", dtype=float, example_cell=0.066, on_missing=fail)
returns 7
